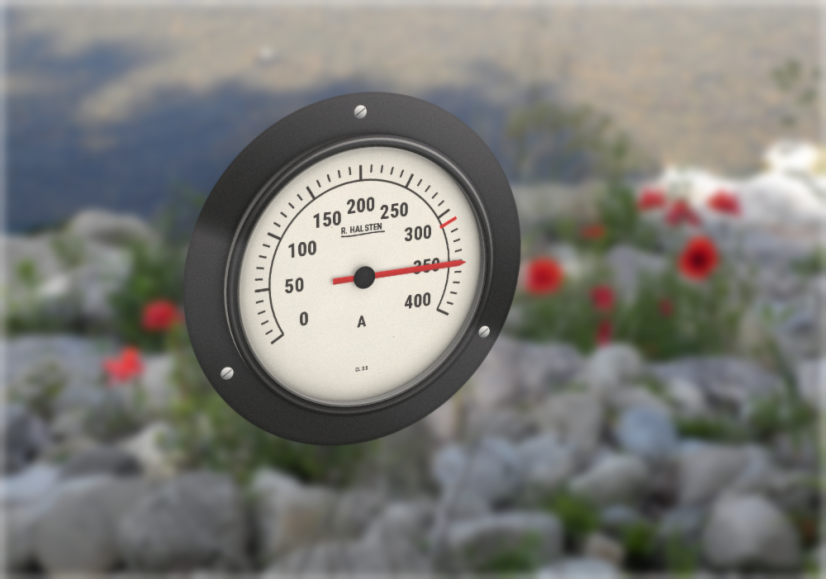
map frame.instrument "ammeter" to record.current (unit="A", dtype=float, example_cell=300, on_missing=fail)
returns 350
